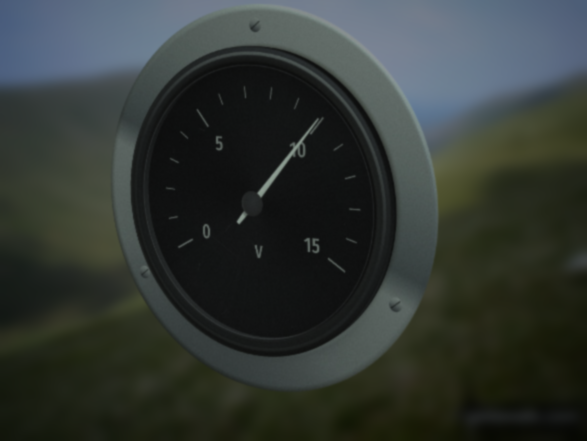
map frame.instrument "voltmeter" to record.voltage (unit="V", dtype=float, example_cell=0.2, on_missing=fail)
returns 10
